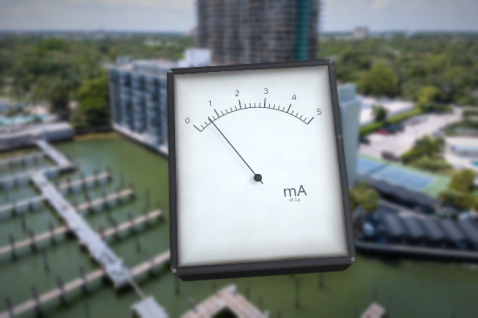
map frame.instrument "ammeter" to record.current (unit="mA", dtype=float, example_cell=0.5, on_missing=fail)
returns 0.6
